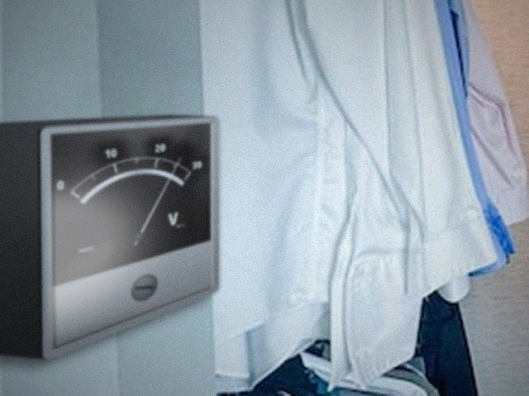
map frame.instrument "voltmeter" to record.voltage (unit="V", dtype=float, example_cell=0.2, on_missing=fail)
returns 25
